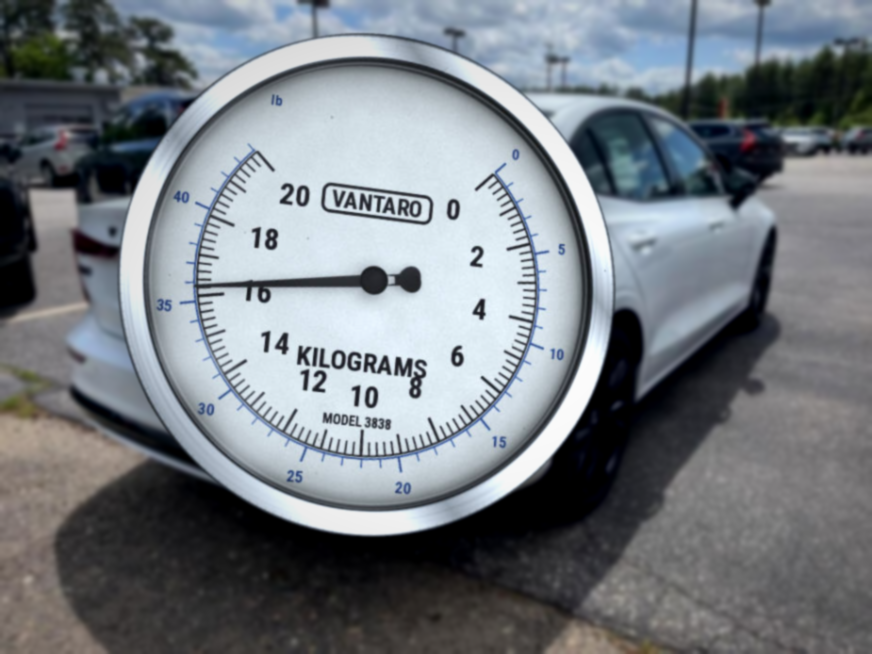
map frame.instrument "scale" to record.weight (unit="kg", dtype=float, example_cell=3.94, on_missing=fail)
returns 16.2
